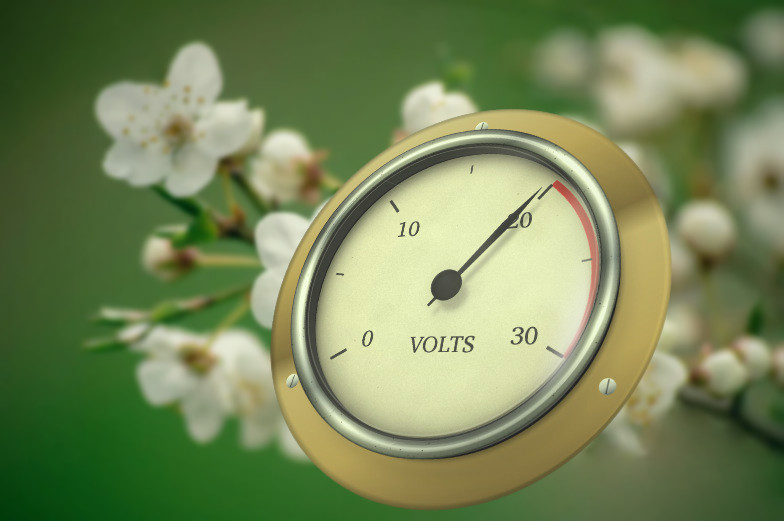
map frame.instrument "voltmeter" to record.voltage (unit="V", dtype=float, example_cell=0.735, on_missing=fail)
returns 20
